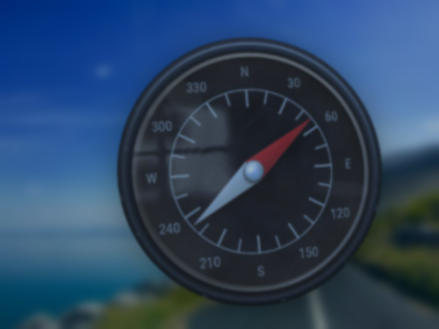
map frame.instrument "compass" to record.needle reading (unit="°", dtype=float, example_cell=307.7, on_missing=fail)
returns 52.5
